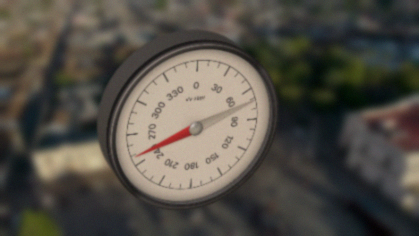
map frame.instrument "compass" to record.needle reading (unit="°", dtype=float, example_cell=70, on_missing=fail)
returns 250
